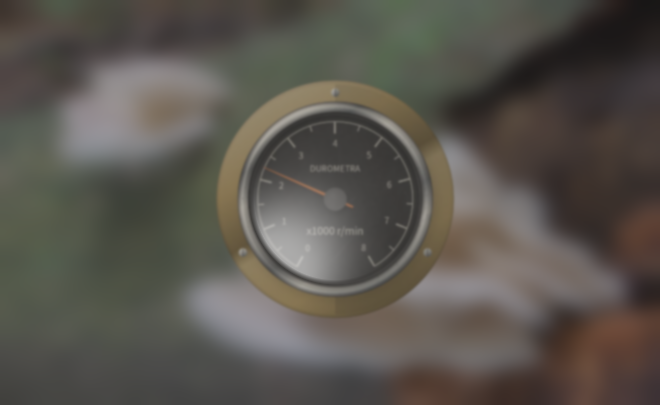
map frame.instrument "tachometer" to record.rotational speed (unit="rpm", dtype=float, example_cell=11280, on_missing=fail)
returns 2250
